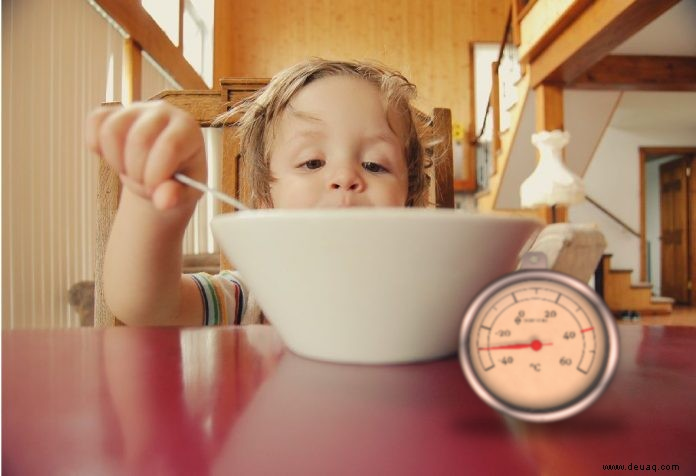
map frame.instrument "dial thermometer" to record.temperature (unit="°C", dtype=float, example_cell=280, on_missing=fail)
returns -30
